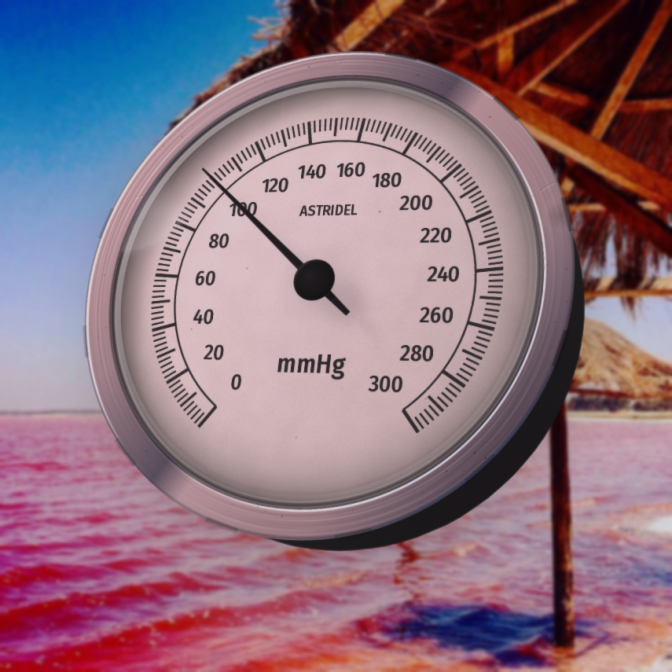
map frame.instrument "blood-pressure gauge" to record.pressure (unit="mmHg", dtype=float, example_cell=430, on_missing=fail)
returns 100
